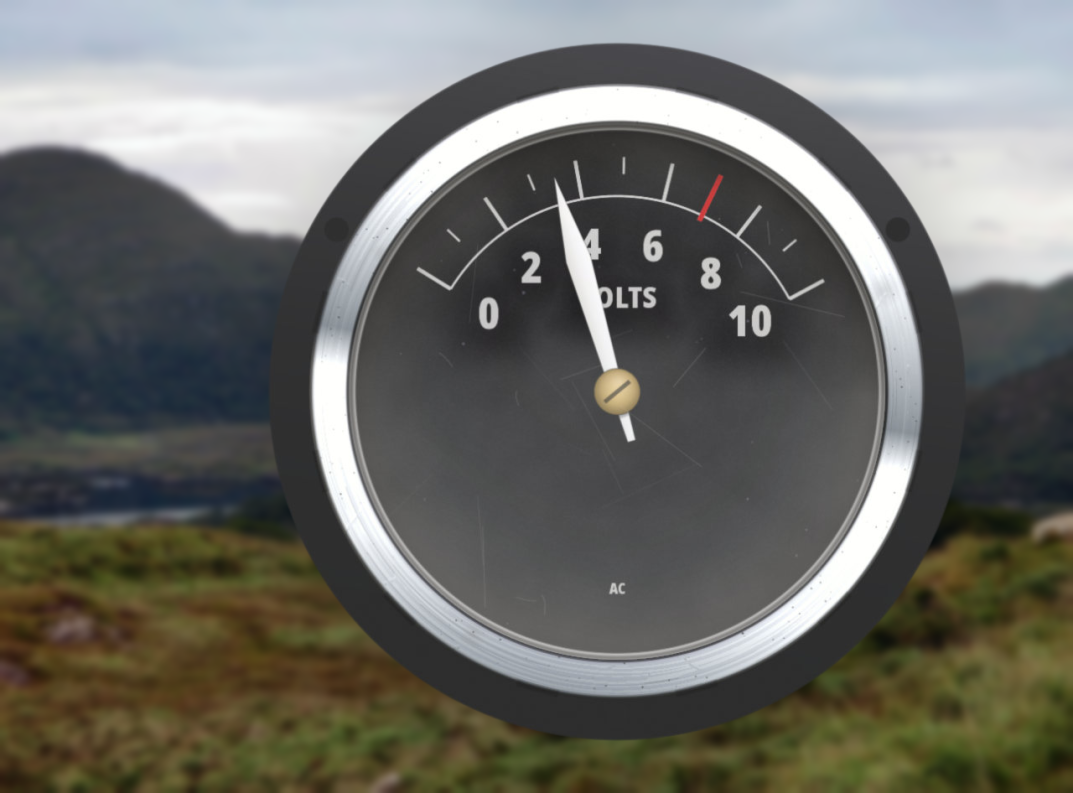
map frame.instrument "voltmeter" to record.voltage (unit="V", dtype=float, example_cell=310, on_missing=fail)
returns 3.5
